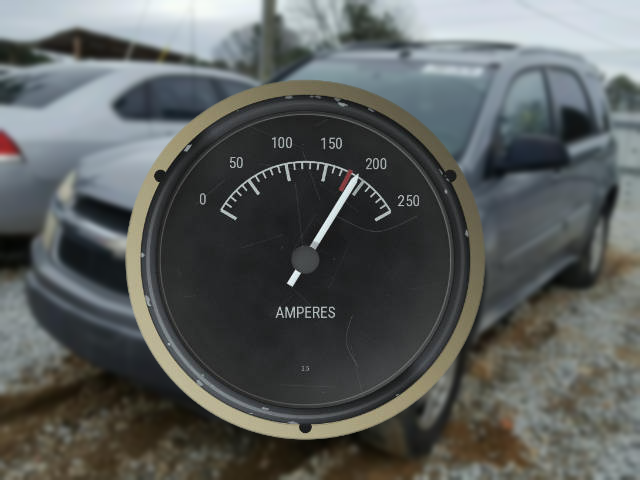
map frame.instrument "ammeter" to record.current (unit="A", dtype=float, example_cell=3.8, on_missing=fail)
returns 190
